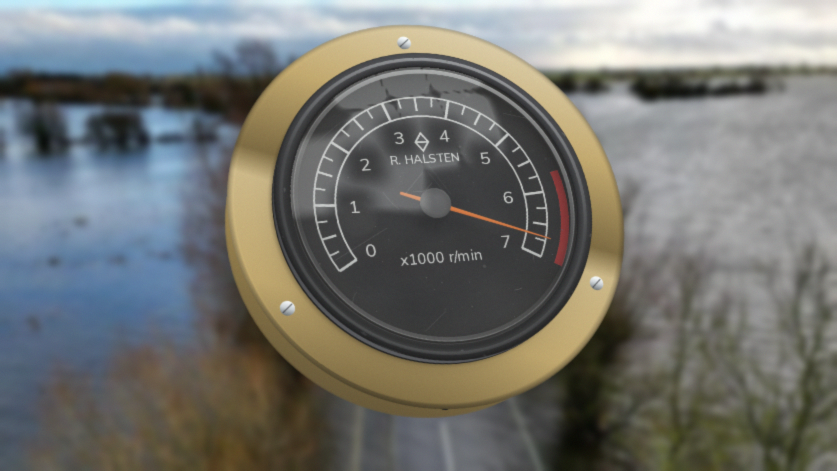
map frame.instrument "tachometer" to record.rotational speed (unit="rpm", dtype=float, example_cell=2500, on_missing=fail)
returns 6750
